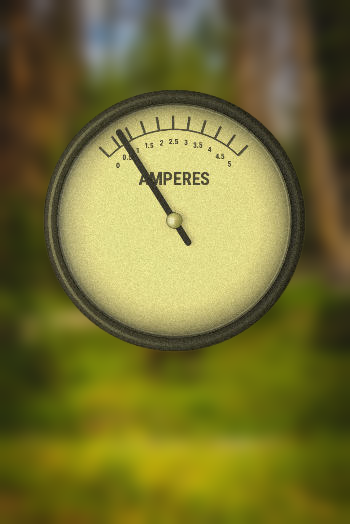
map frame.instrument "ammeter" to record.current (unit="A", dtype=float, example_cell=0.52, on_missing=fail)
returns 0.75
